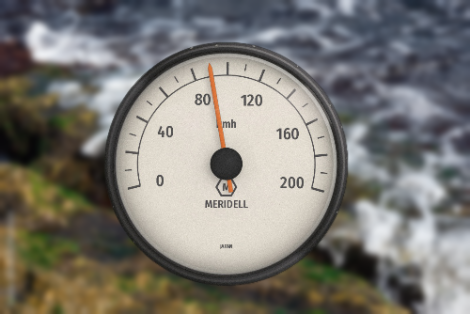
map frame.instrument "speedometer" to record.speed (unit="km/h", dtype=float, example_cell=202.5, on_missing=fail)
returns 90
